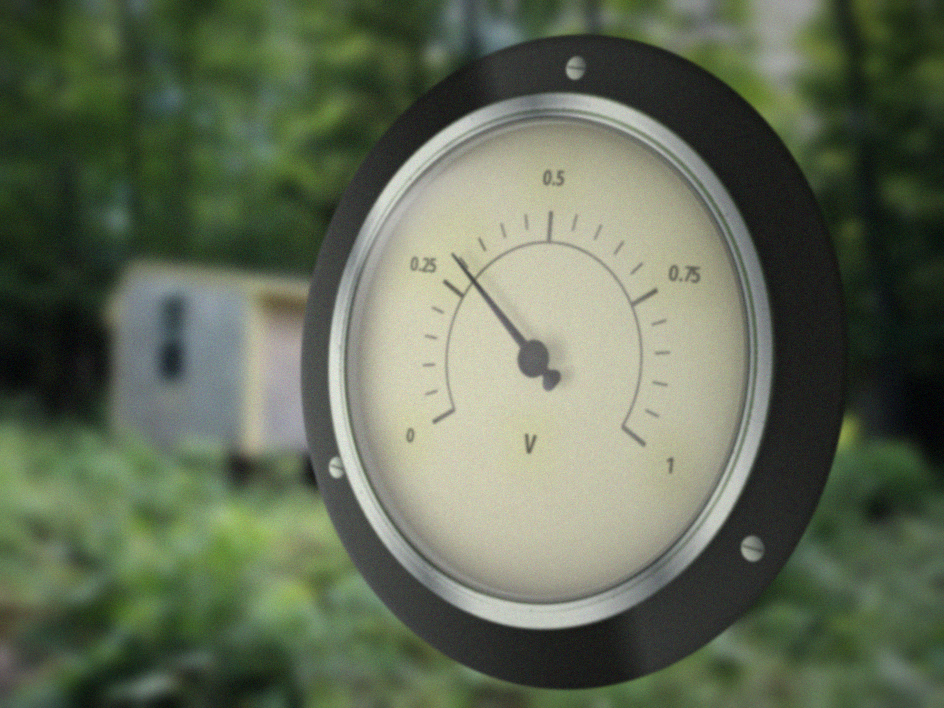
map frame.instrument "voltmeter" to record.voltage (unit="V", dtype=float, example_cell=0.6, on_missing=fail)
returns 0.3
